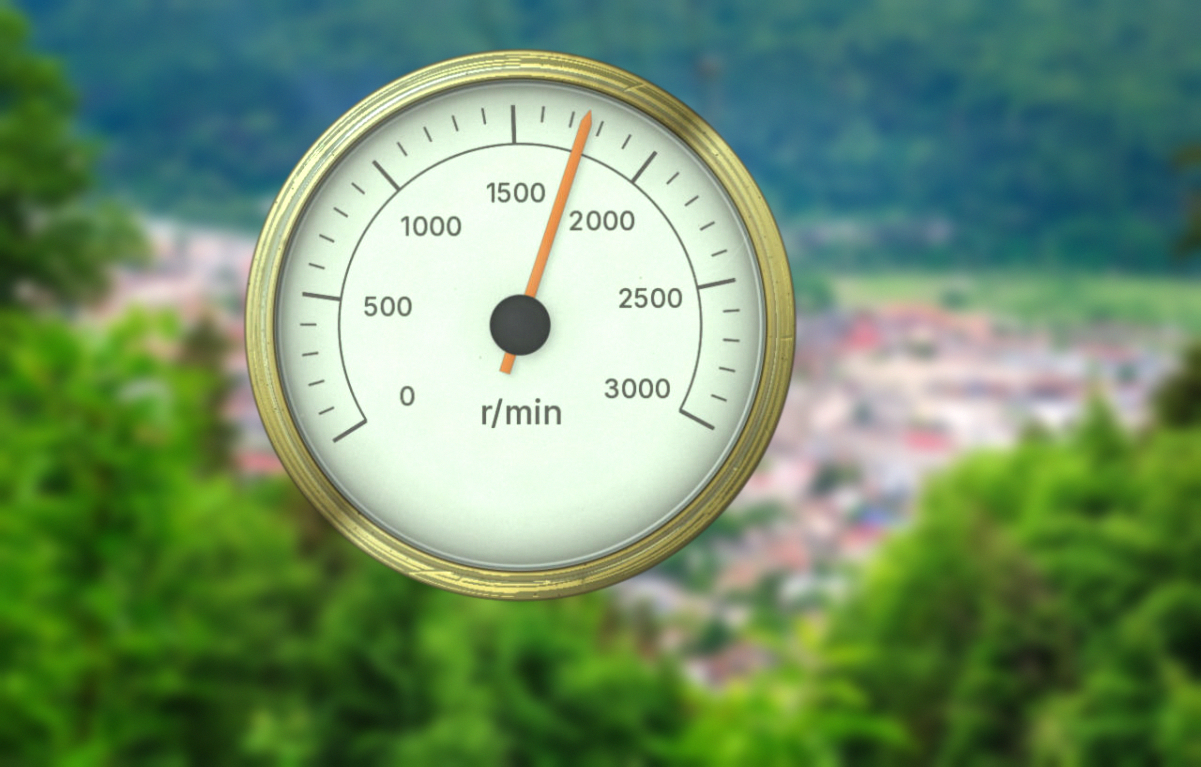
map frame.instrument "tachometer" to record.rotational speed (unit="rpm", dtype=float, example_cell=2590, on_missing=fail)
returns 1750
